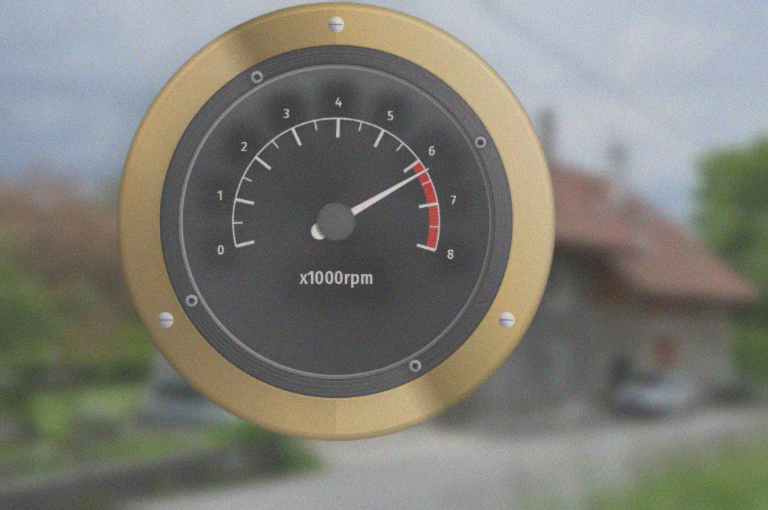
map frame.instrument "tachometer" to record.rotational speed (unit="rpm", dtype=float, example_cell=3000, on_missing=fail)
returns 6250
